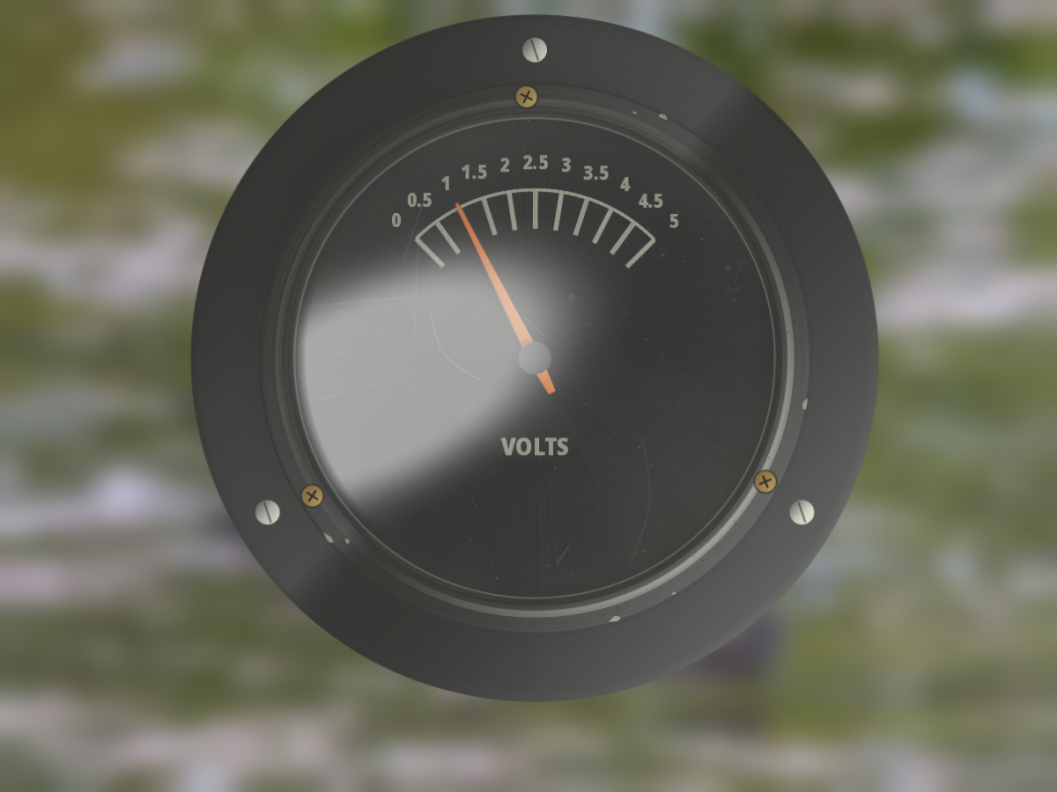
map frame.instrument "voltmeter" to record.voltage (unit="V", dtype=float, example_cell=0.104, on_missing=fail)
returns 1
